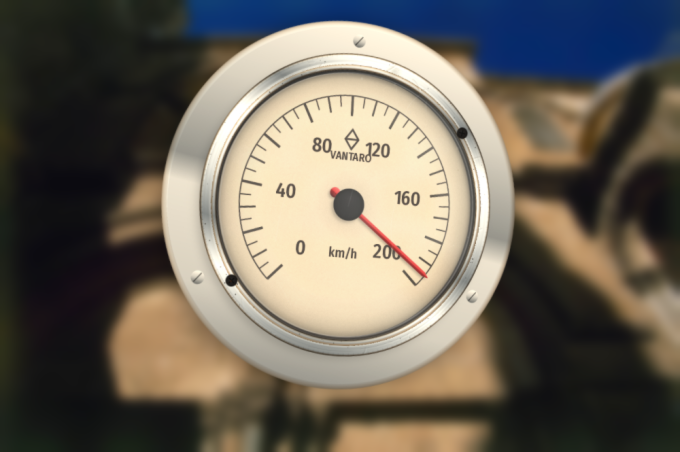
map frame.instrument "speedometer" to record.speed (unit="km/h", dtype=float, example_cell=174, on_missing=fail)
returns 195
